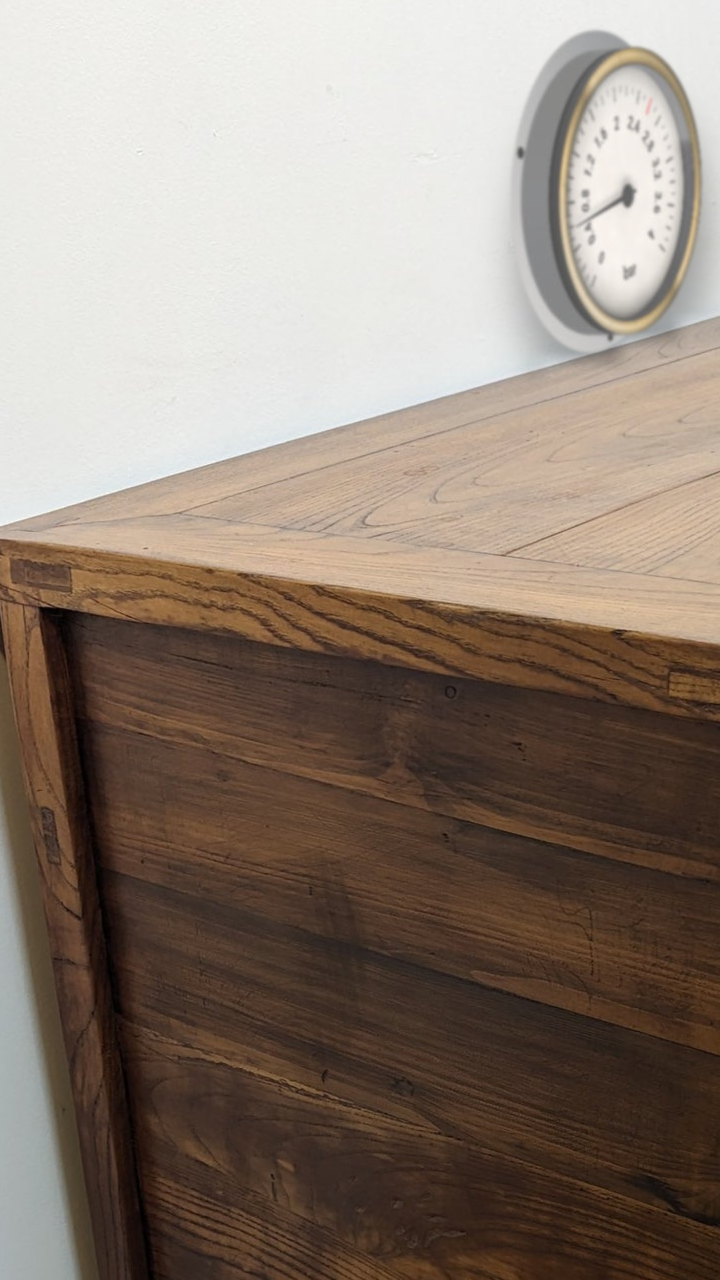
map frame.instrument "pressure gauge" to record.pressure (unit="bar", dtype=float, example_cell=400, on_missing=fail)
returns 0.6
